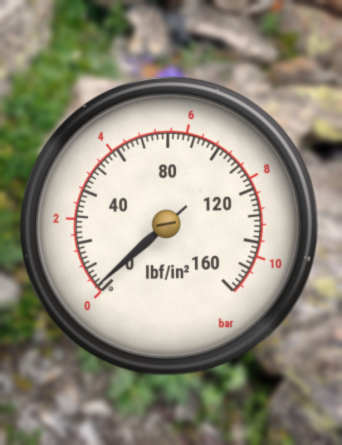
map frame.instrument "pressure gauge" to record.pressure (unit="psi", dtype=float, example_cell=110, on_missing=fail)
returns 2
